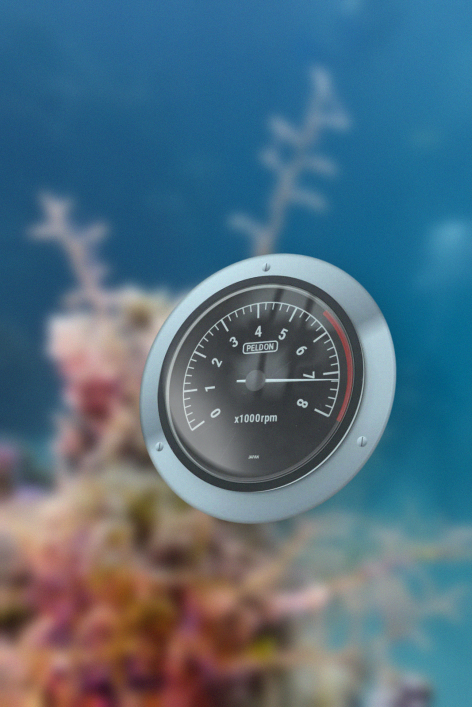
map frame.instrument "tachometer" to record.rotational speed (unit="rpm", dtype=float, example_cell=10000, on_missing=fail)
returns 7200
